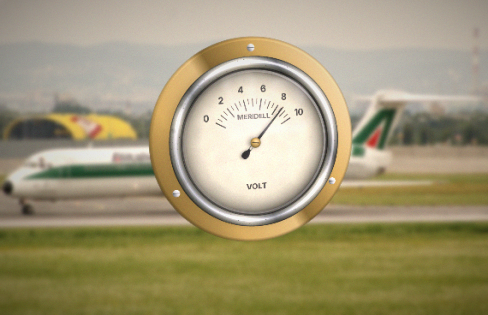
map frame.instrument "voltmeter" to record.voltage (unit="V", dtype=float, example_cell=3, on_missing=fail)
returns 8.5
